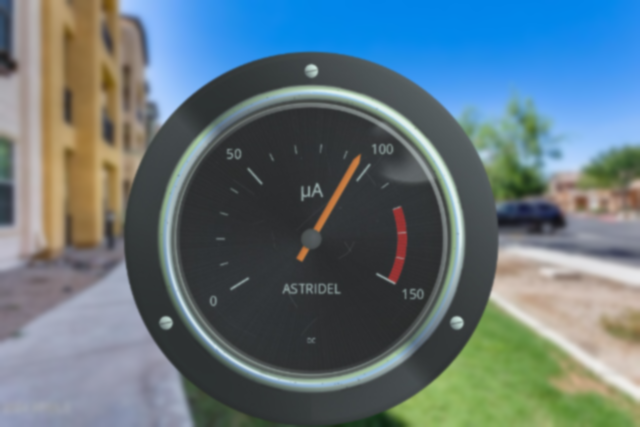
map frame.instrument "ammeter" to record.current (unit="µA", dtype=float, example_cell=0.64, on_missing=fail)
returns 95
